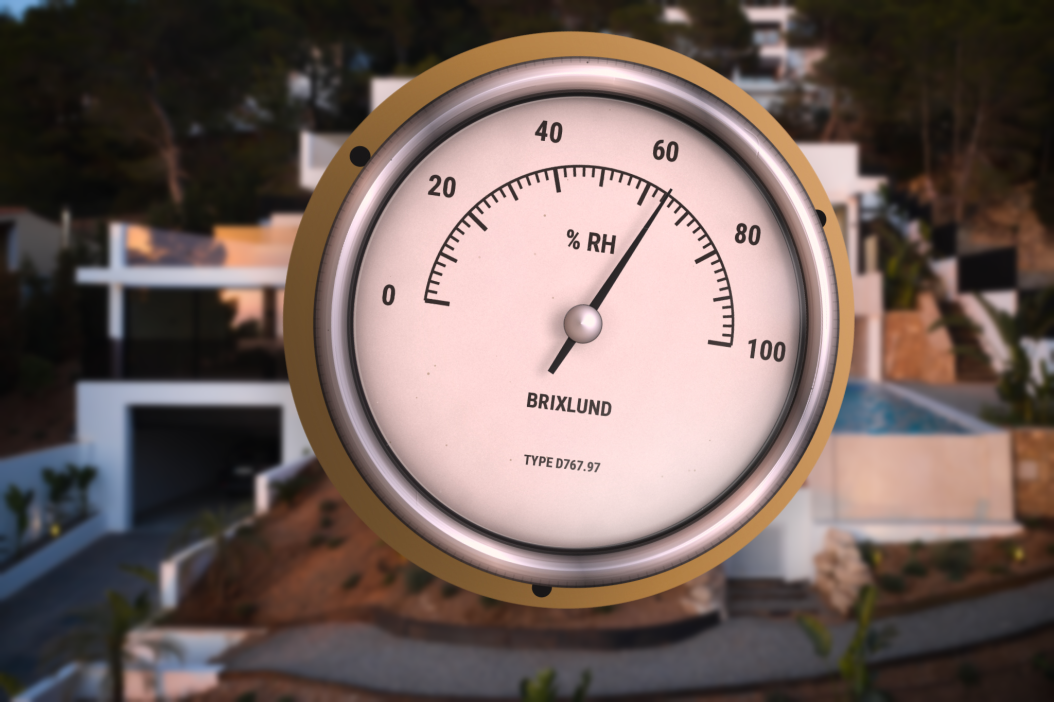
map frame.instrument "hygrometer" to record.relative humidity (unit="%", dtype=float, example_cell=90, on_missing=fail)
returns 64
